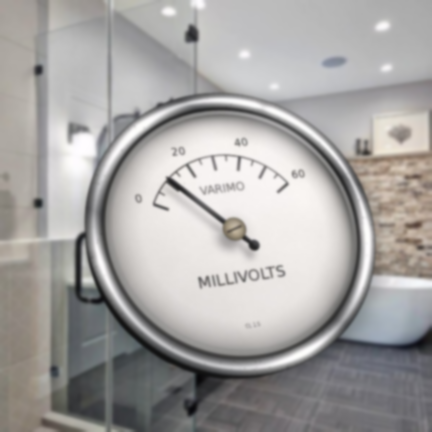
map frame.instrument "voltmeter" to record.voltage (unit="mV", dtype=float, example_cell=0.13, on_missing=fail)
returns 10
